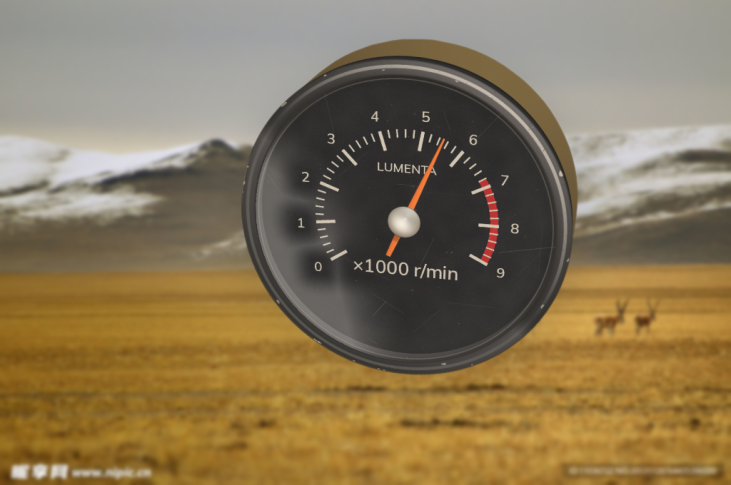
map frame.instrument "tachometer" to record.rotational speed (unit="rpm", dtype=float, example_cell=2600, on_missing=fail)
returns 5500
